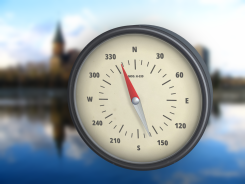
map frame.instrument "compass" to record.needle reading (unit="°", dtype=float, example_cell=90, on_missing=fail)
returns 340
